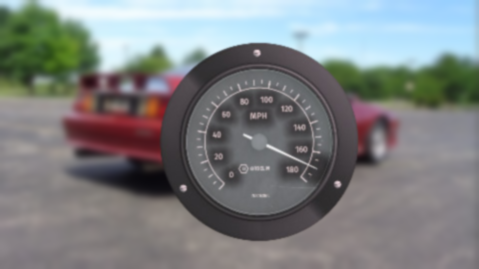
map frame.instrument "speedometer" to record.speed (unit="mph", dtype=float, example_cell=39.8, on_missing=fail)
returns 170
